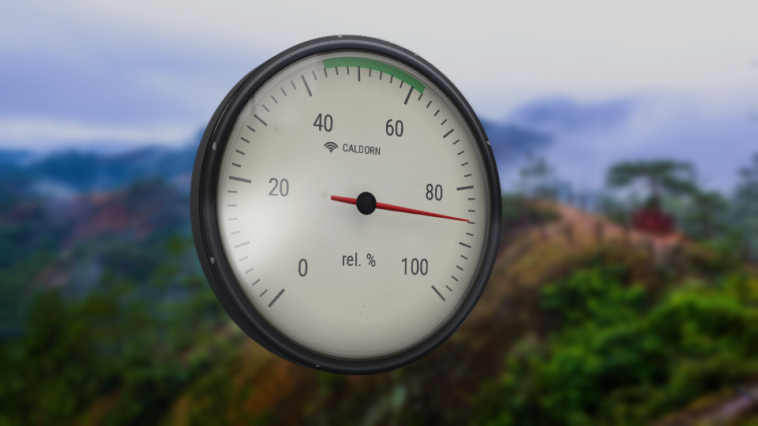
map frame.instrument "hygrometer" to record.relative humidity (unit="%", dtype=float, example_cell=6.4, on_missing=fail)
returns 86
